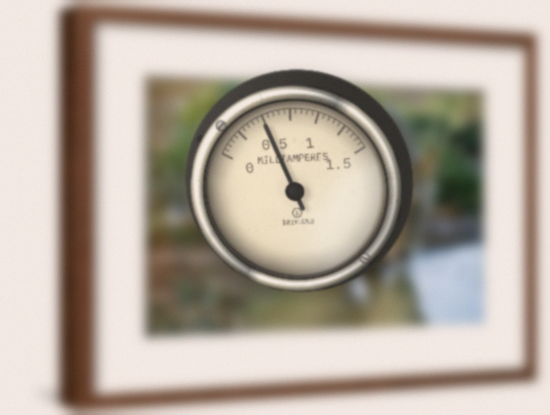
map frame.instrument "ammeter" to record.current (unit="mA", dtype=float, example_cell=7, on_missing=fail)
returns 0.5
